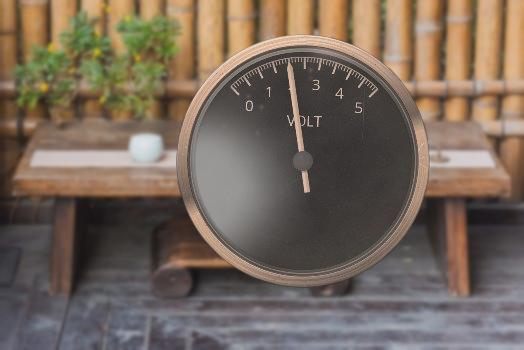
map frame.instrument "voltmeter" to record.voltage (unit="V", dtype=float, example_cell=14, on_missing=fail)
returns 2
